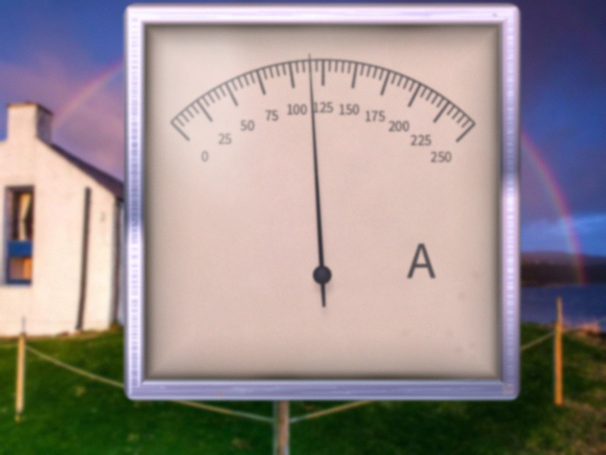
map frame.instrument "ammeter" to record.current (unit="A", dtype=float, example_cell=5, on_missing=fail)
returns 115
